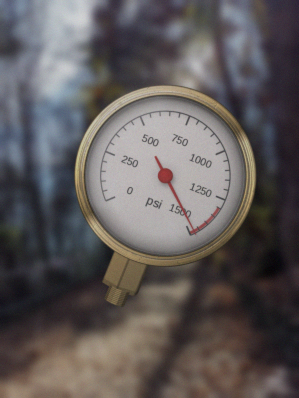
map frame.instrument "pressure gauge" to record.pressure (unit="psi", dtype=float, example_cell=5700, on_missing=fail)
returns 1475
